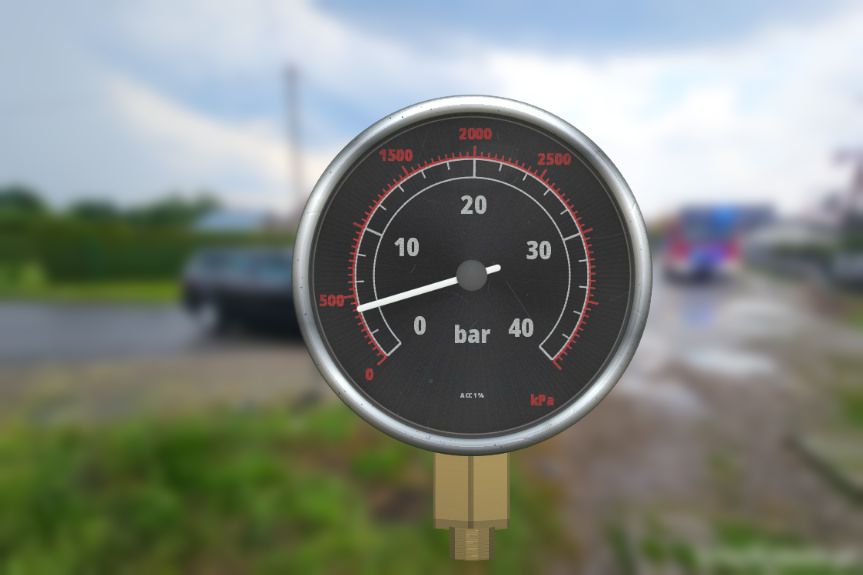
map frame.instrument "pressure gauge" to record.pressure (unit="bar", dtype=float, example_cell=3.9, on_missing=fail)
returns 4
